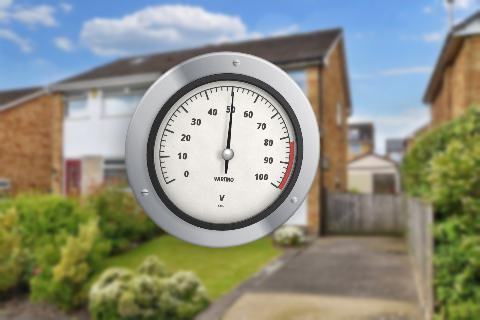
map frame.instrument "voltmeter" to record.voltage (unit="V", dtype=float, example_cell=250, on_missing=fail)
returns 50
